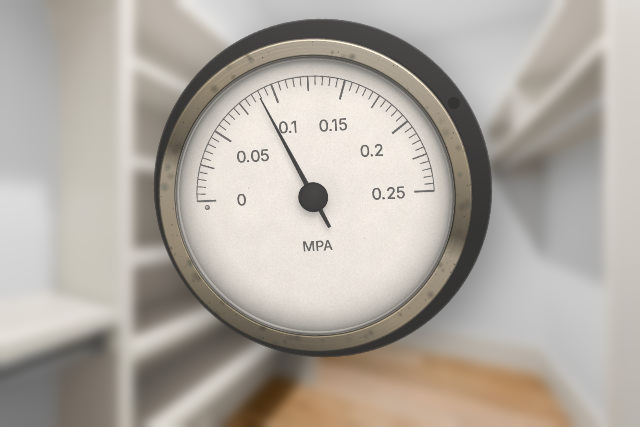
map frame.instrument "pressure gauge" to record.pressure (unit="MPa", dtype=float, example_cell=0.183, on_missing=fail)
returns 0.09
